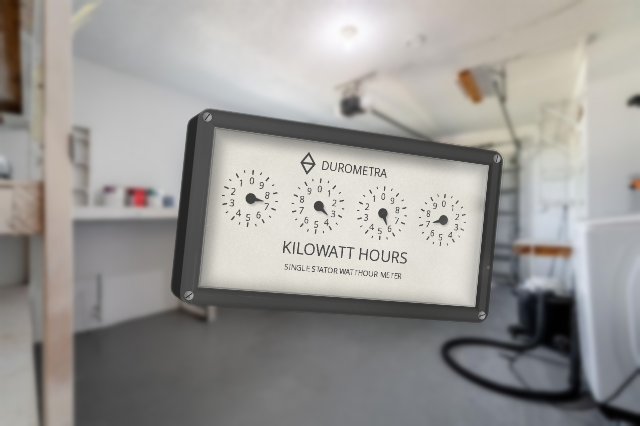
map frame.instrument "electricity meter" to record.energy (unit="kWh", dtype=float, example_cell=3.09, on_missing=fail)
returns 7357
